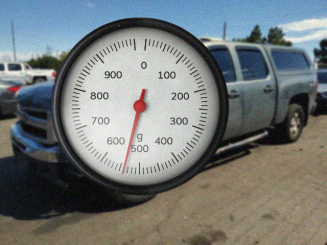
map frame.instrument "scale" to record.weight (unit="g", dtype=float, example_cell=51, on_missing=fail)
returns 540
